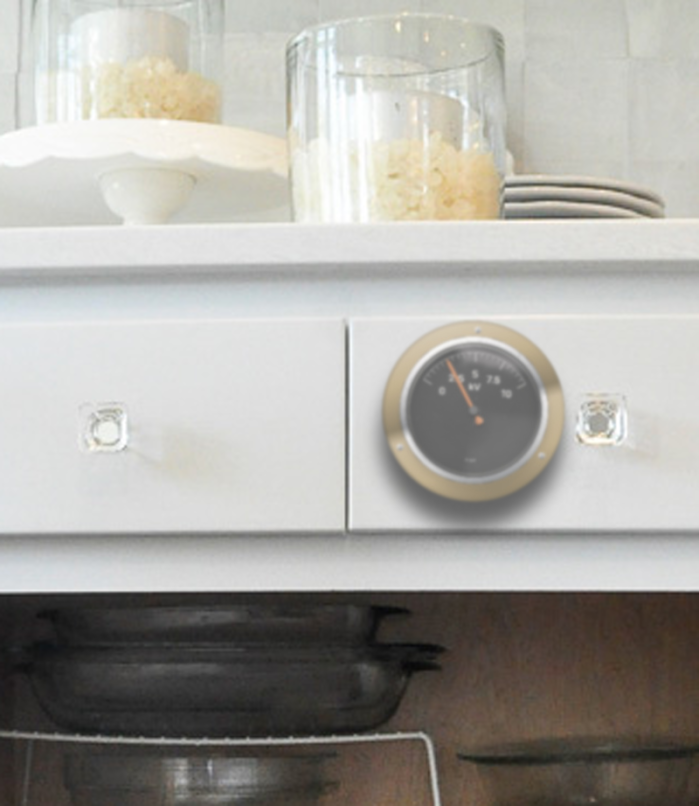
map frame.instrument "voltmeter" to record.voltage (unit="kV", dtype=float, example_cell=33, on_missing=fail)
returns 2.5
